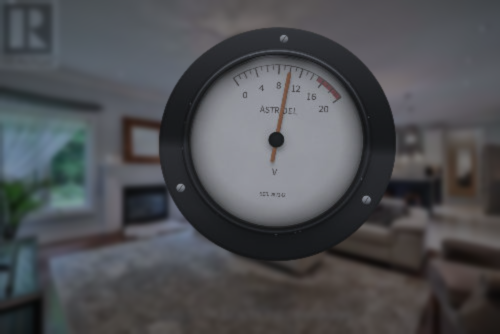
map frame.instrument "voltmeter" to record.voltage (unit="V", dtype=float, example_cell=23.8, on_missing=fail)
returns 10
